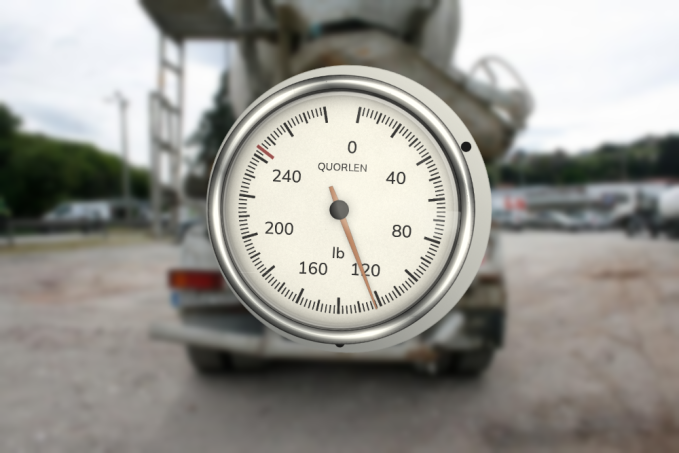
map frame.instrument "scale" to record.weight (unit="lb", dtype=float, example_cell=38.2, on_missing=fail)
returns 122
